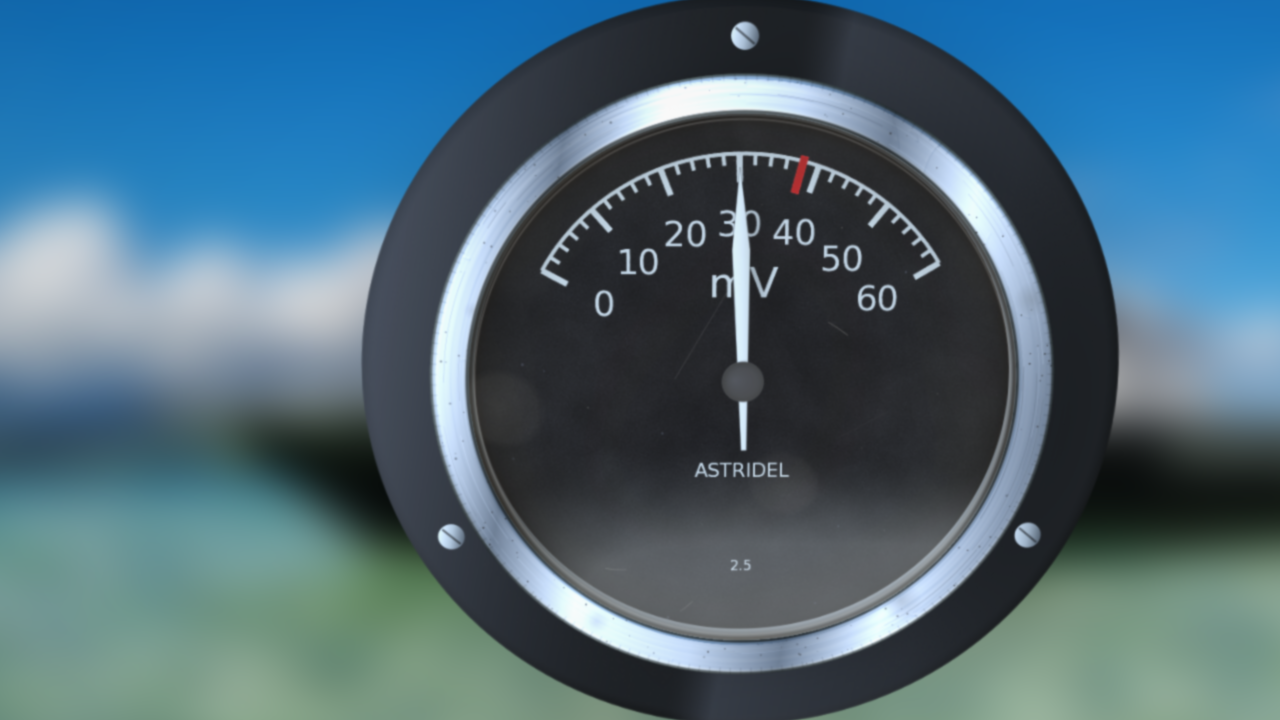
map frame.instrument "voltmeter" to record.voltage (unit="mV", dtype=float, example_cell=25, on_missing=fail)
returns 30
